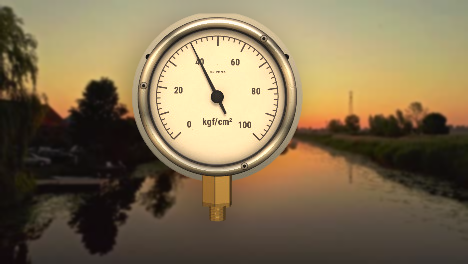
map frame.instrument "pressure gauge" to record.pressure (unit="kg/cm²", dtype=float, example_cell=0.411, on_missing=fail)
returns 40
